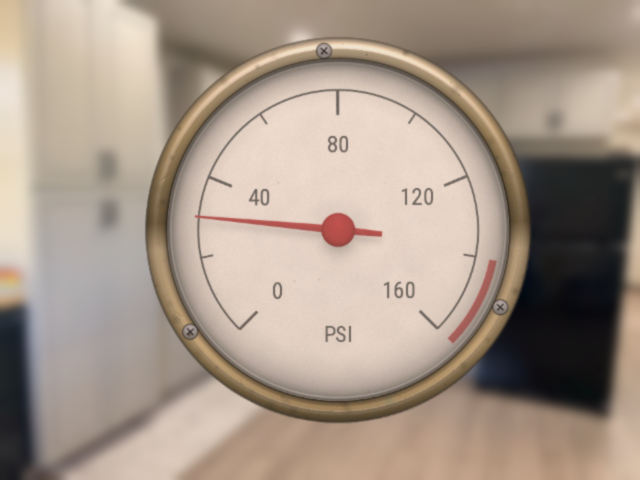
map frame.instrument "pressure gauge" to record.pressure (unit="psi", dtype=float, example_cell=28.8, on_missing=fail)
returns 30
